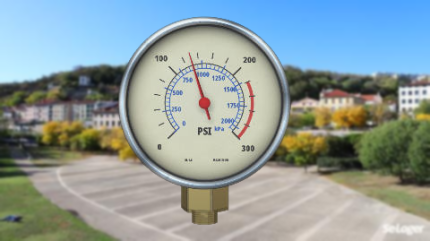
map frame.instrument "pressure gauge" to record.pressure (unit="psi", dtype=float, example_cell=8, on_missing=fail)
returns 130
